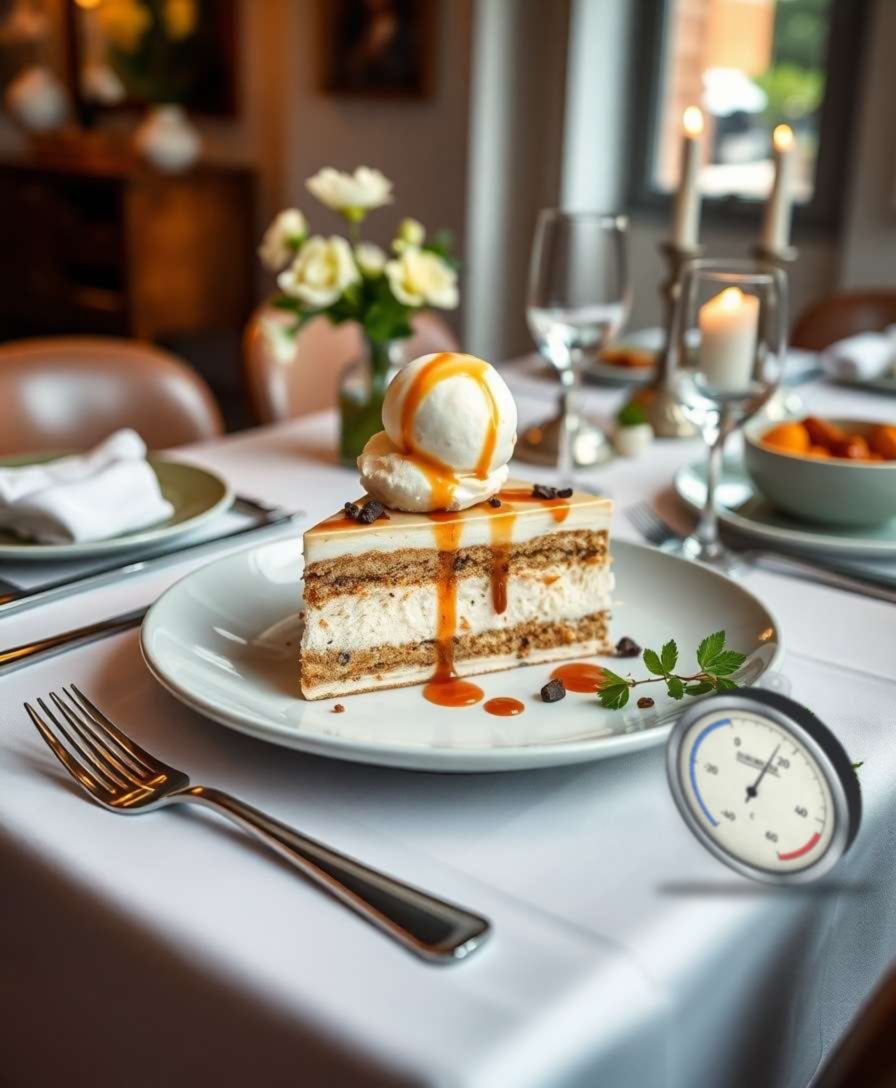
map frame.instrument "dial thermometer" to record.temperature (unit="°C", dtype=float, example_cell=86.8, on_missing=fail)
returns 16
